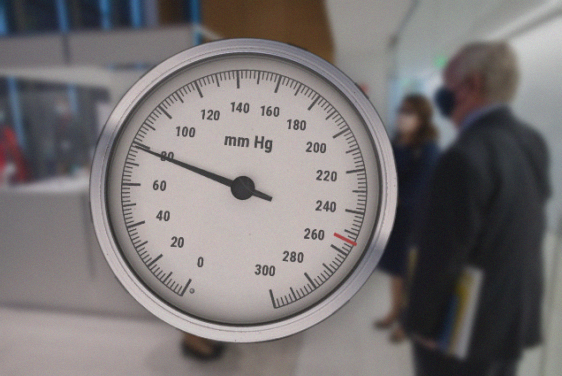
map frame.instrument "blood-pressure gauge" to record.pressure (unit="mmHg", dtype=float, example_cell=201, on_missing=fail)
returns 78
